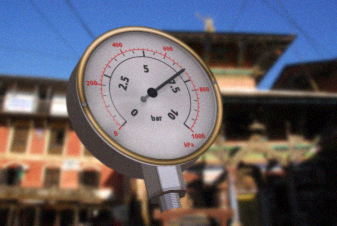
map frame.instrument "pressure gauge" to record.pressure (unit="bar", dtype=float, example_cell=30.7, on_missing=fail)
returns 7
